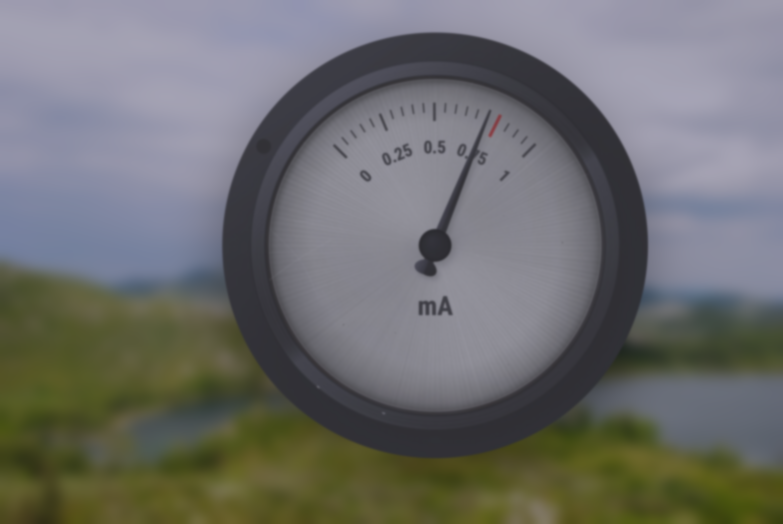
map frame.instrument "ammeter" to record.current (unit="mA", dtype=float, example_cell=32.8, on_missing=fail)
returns 0.75
